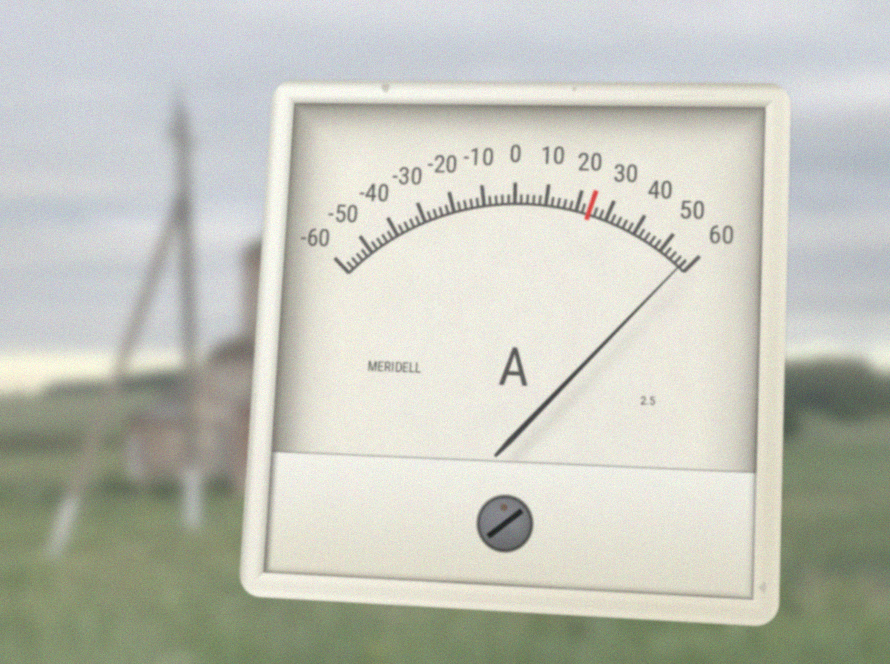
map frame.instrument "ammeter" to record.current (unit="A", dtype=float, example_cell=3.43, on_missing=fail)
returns 58
